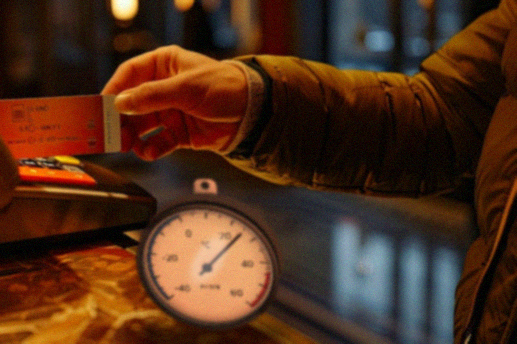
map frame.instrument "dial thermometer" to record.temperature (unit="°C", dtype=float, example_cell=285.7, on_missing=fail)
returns 25
